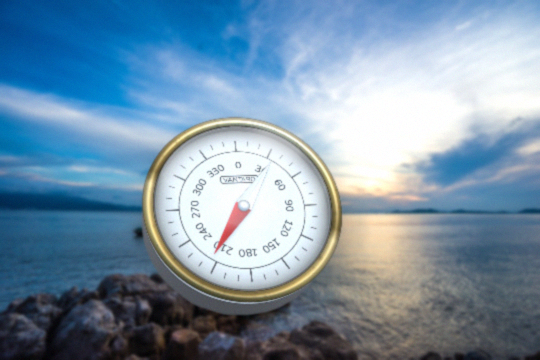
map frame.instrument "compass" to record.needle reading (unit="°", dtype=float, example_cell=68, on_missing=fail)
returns 215
